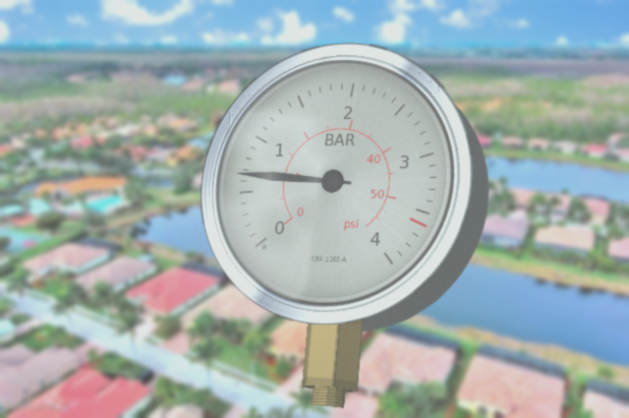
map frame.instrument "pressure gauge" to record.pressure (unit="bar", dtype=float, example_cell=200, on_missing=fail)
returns 0.65
